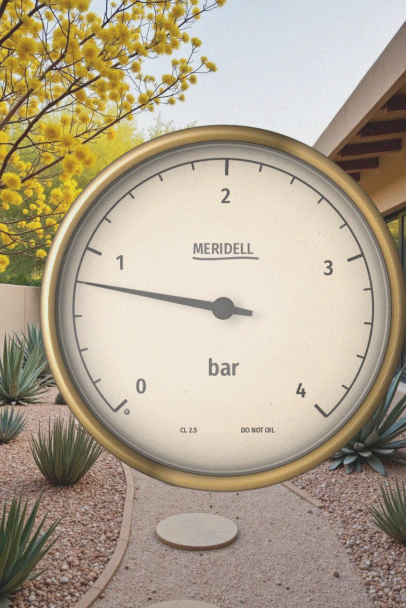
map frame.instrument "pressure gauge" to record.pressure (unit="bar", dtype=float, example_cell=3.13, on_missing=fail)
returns 0.8
